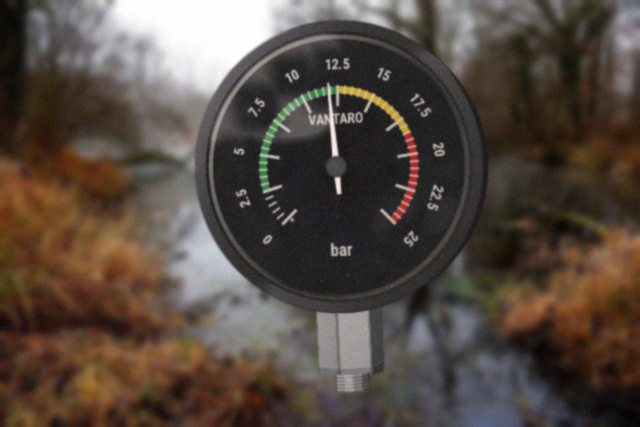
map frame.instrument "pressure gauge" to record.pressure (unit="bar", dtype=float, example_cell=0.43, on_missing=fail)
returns 12
